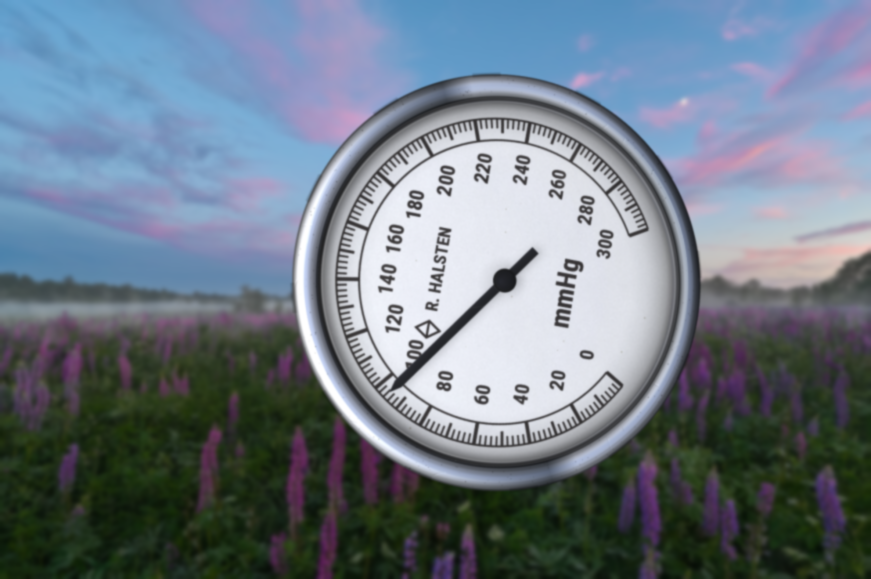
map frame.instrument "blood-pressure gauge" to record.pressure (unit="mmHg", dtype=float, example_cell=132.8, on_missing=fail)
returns 96
